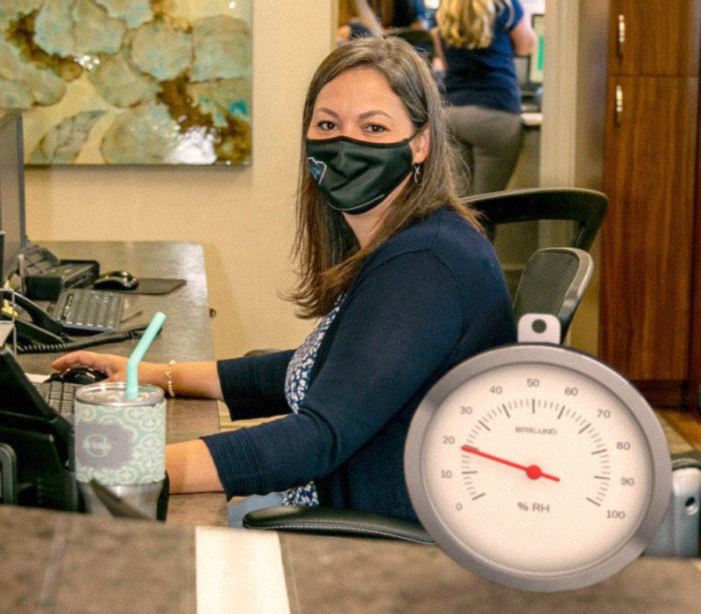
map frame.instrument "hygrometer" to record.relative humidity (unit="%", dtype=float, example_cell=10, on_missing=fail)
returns 20
